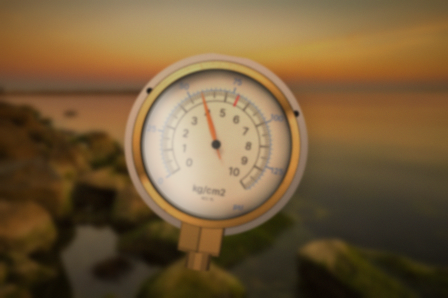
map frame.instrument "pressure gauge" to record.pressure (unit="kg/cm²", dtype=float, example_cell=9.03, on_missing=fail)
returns 4
